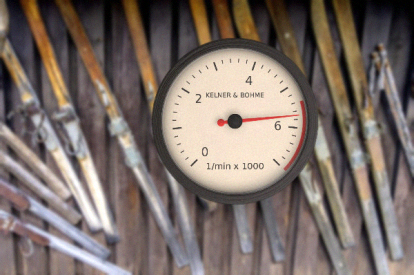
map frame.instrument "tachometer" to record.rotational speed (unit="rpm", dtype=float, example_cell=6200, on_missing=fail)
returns 5700
